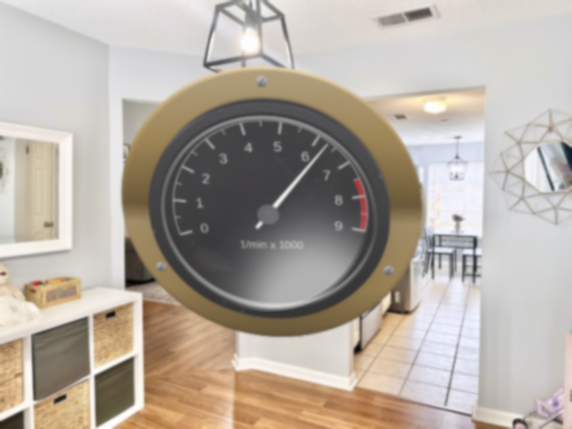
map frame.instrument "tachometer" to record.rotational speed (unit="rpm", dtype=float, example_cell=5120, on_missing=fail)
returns 6250
